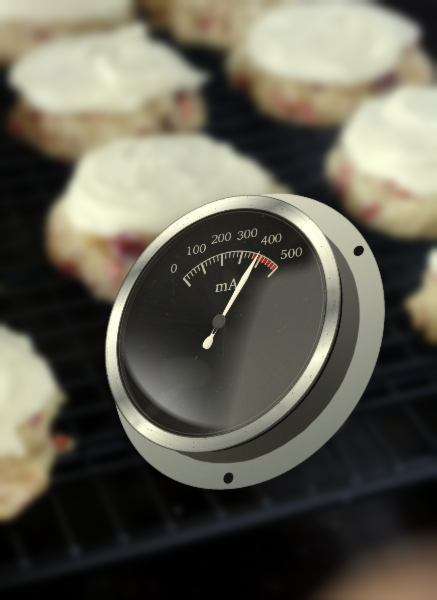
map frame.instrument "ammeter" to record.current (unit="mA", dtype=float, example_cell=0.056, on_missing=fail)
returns 400
